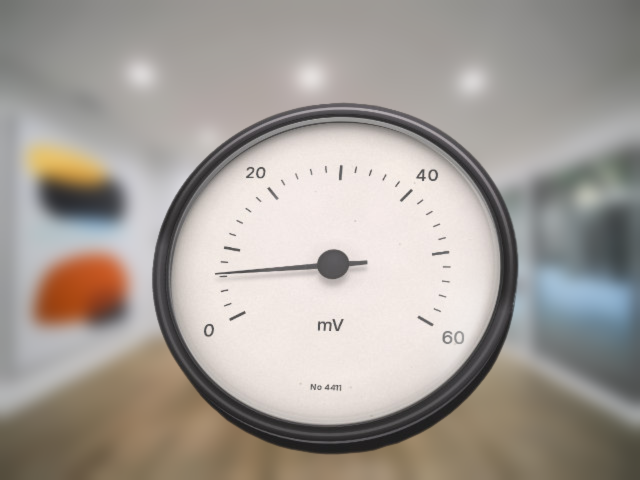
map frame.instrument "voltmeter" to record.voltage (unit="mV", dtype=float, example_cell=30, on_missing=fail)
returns 6
